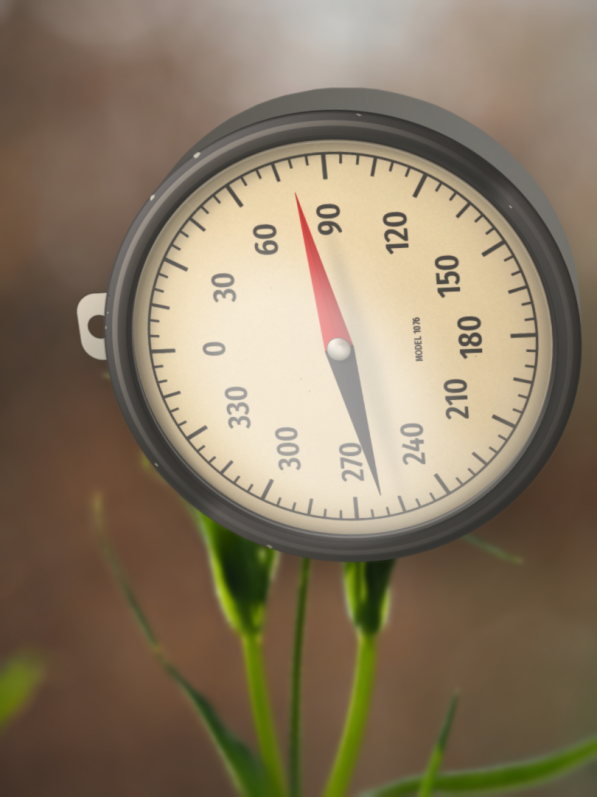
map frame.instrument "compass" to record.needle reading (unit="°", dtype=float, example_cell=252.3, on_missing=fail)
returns 80
